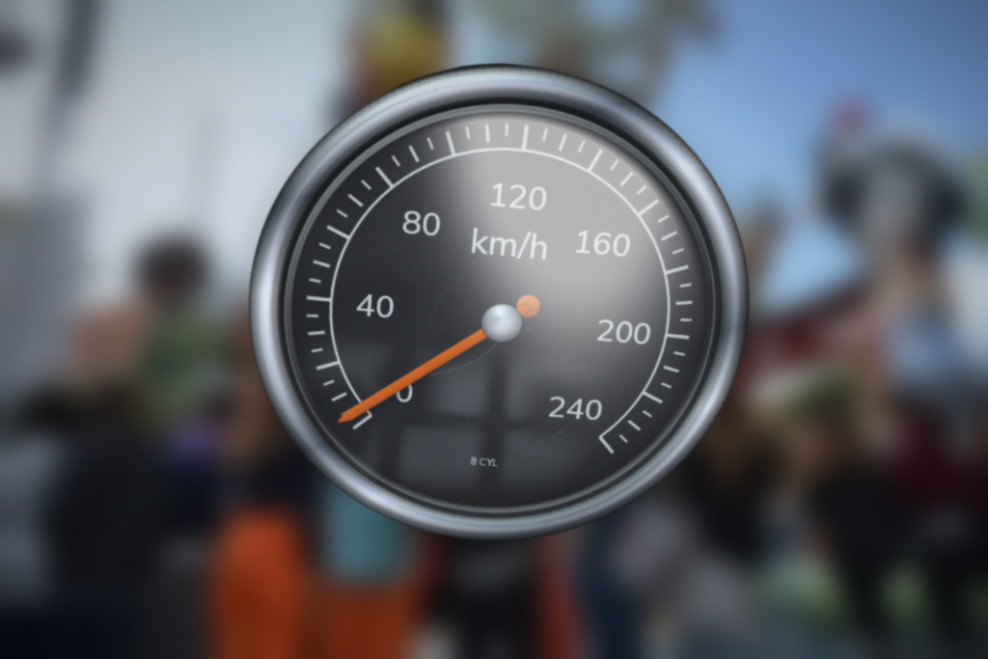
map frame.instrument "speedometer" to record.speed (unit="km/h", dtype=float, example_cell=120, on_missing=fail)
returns 5
